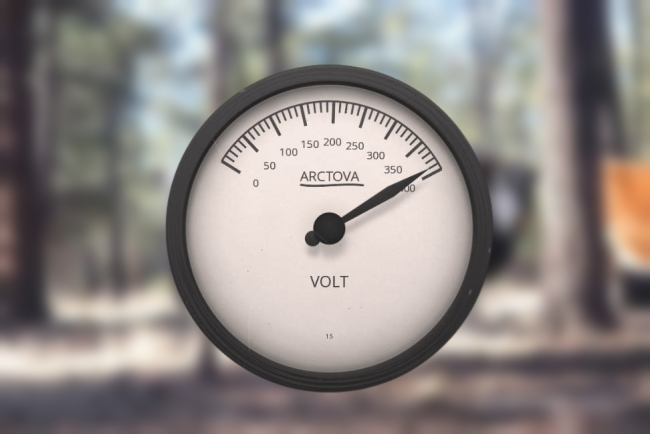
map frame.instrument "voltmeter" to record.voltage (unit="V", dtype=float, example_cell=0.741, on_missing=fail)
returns 390
